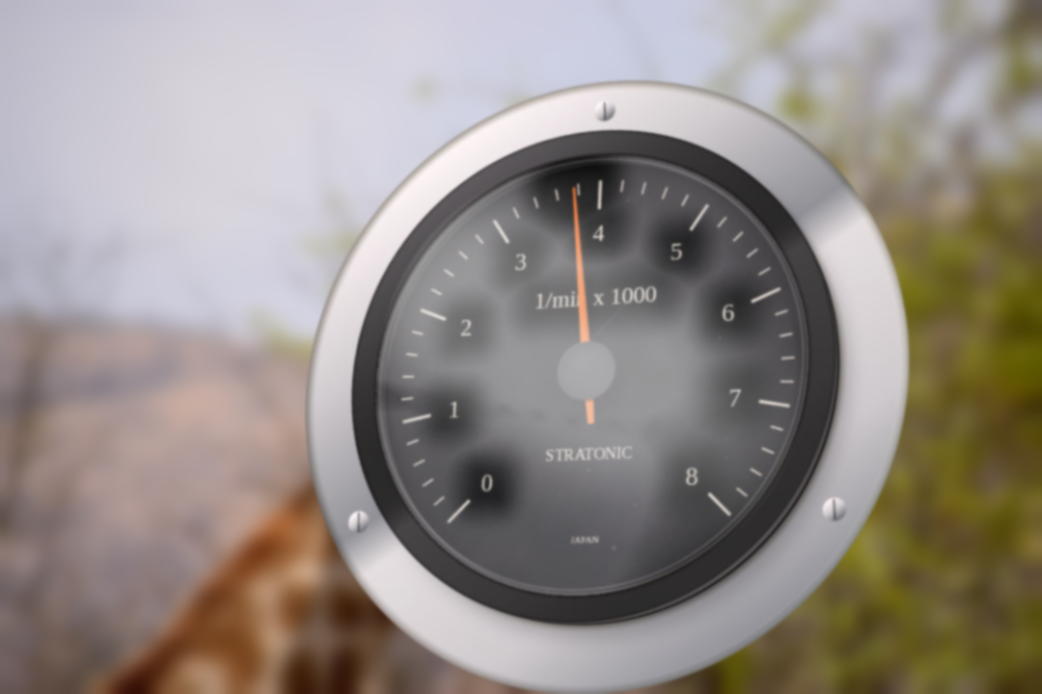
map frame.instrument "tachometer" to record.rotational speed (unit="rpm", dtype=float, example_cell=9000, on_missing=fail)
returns 3800
